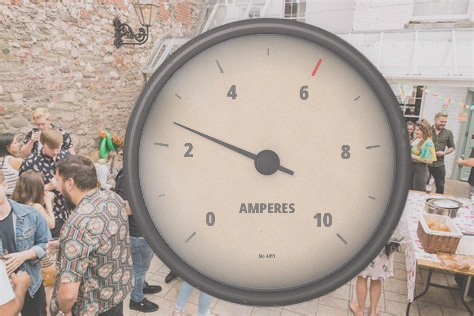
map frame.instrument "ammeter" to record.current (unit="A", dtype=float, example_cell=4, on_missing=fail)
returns 2.5
